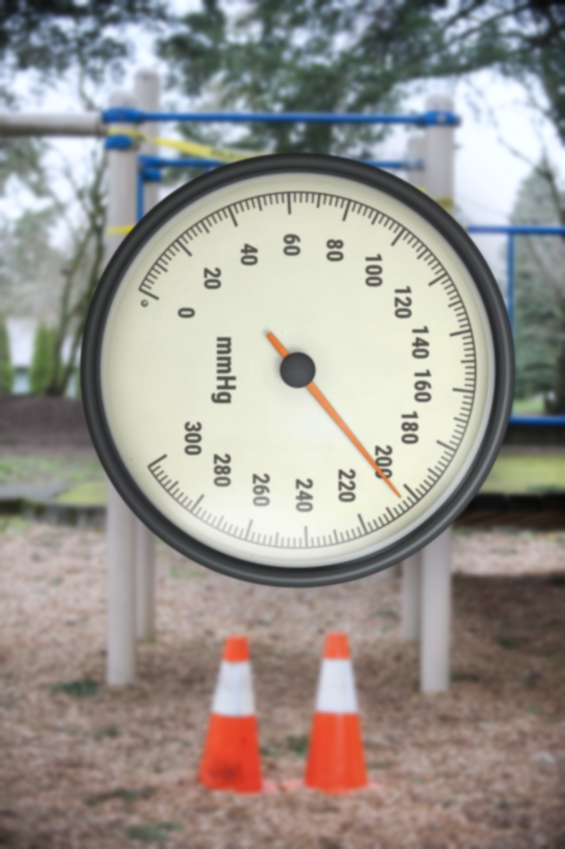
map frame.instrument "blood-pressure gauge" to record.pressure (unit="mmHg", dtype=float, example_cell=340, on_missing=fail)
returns 204
